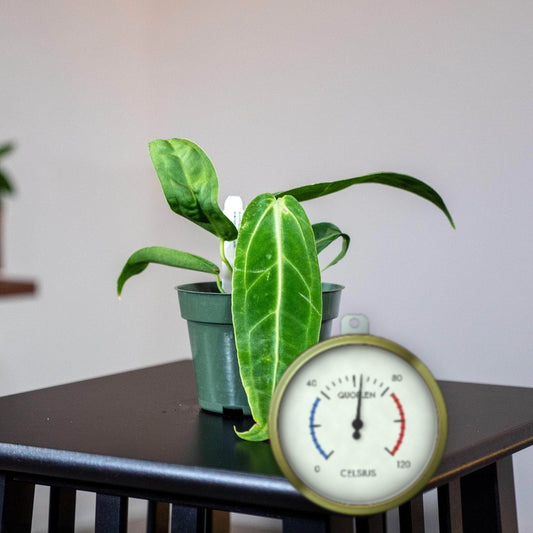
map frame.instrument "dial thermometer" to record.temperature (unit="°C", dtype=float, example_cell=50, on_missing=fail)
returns 64
